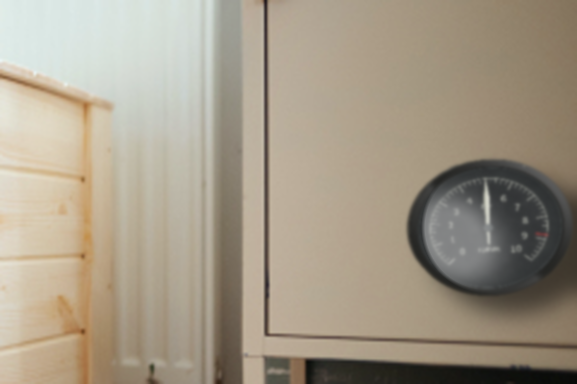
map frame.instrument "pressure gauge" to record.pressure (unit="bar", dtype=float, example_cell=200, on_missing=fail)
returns 5
